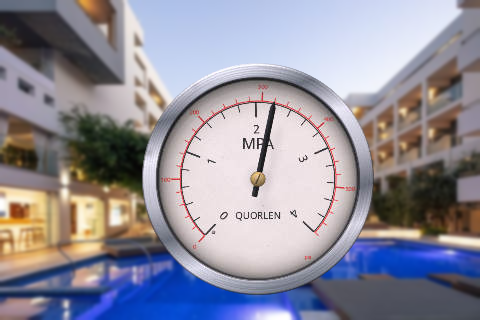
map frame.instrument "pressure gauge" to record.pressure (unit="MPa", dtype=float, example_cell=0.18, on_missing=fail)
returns 2.2
